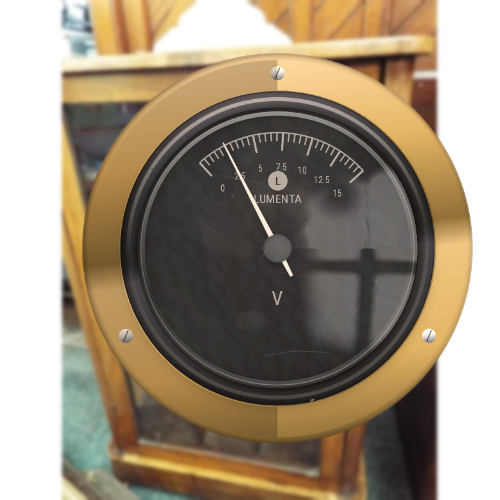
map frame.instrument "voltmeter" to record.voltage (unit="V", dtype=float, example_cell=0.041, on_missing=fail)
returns 2.5
